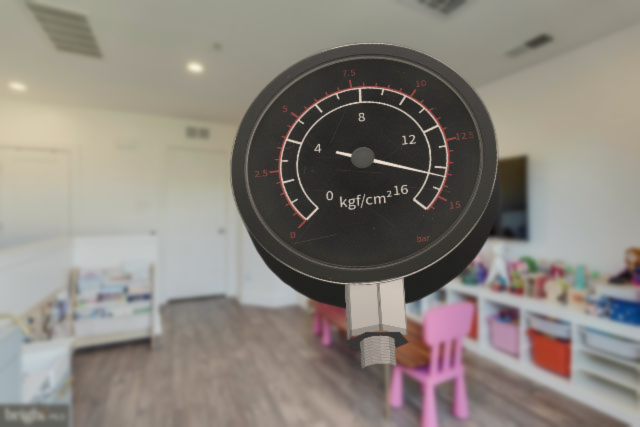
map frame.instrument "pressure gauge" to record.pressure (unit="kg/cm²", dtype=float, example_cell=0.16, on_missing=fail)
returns 14.5
